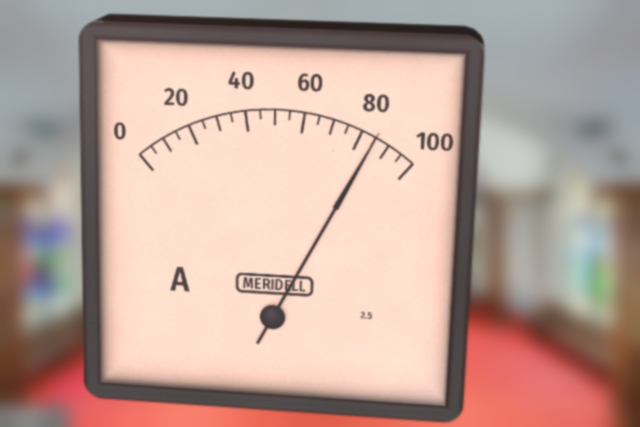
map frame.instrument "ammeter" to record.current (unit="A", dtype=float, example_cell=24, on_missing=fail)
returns 85
